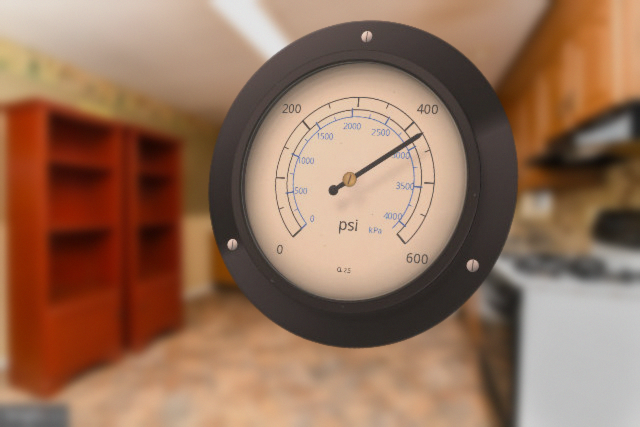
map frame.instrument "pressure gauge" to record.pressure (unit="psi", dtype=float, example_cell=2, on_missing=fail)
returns 425
